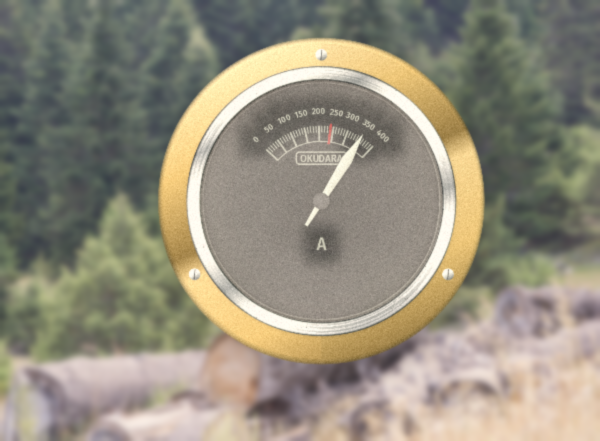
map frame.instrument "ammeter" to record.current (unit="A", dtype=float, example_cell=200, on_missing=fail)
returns 350
